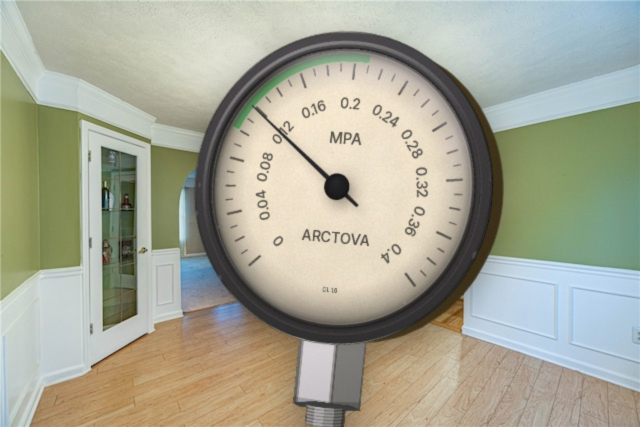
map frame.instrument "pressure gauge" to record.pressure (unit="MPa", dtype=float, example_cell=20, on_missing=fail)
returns 0.12
